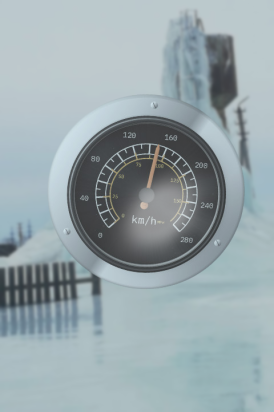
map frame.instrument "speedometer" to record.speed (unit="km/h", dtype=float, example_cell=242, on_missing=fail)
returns 150
